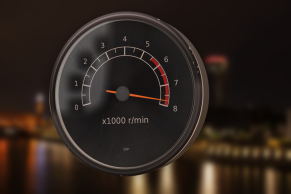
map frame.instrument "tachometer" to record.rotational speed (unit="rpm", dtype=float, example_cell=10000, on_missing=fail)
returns 7750
